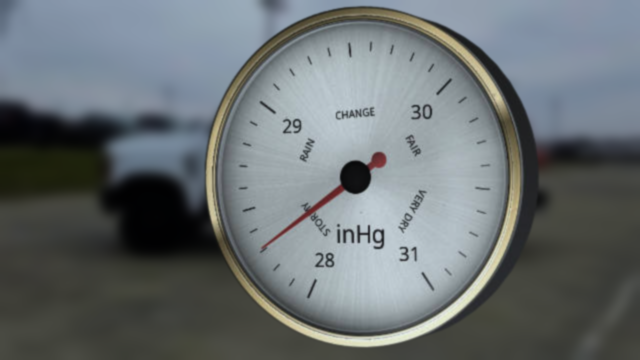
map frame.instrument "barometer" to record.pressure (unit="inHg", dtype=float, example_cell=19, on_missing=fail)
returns 28.3
